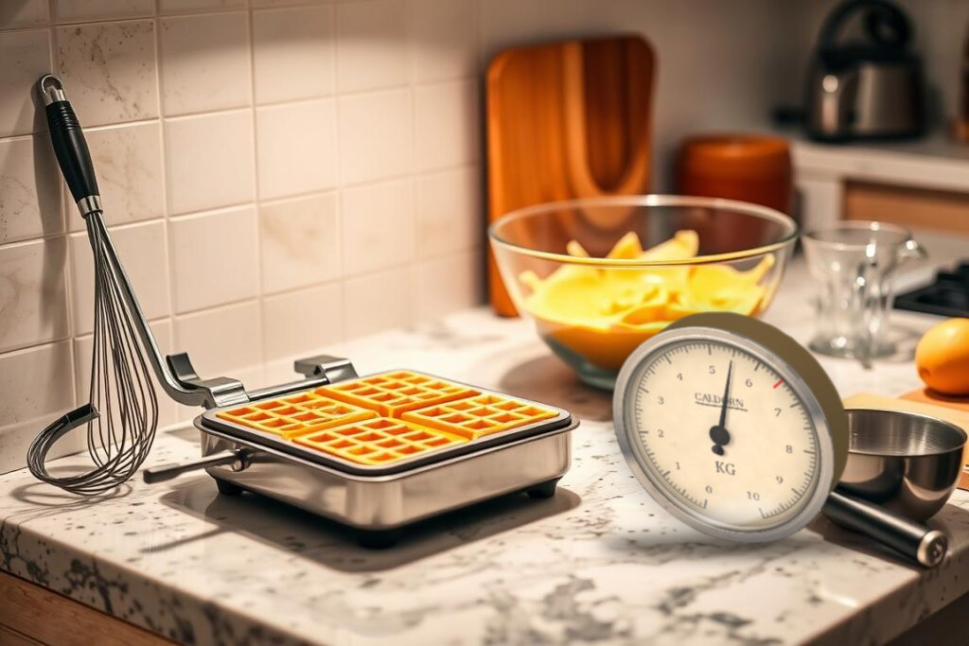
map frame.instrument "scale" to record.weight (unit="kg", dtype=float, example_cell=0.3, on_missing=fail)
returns 5.5
